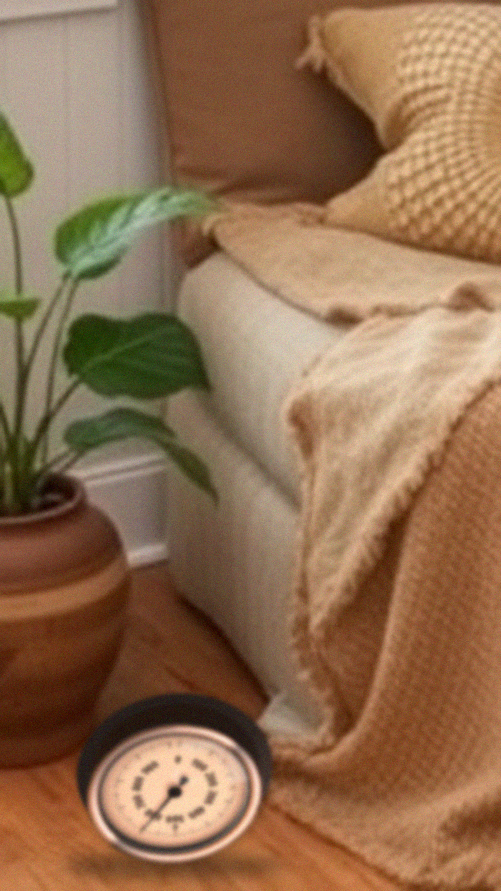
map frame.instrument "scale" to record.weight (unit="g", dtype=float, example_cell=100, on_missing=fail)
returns 600
